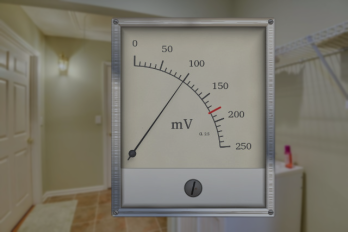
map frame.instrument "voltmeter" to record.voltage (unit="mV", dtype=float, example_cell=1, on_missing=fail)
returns 100
